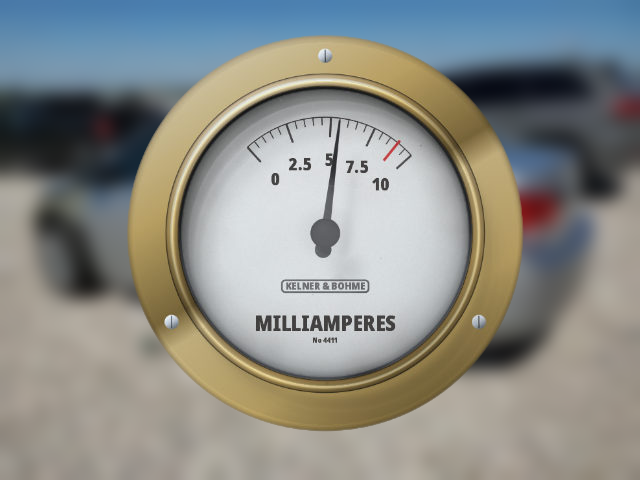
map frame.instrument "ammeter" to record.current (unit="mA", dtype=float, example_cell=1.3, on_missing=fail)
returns 5.5
